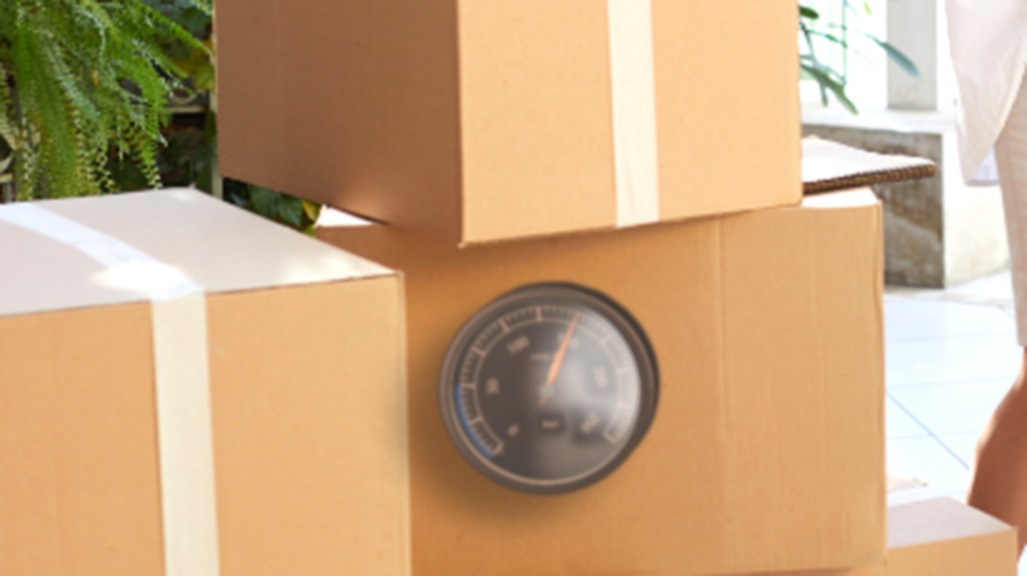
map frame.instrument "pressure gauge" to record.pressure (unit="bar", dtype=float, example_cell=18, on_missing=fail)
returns 150
